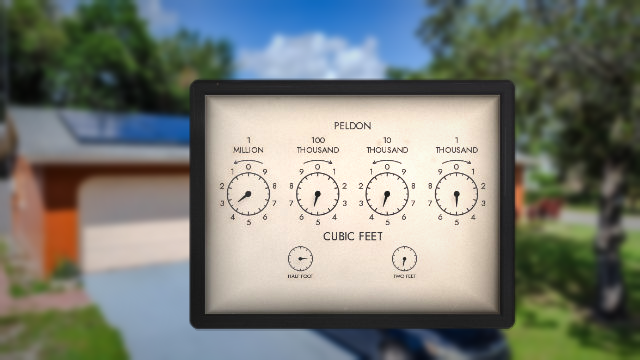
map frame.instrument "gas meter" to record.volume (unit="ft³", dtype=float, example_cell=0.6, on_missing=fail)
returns 354500
